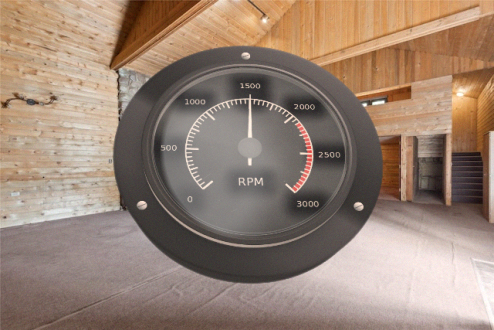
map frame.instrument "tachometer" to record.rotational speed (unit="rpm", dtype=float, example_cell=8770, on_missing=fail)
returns 1500
